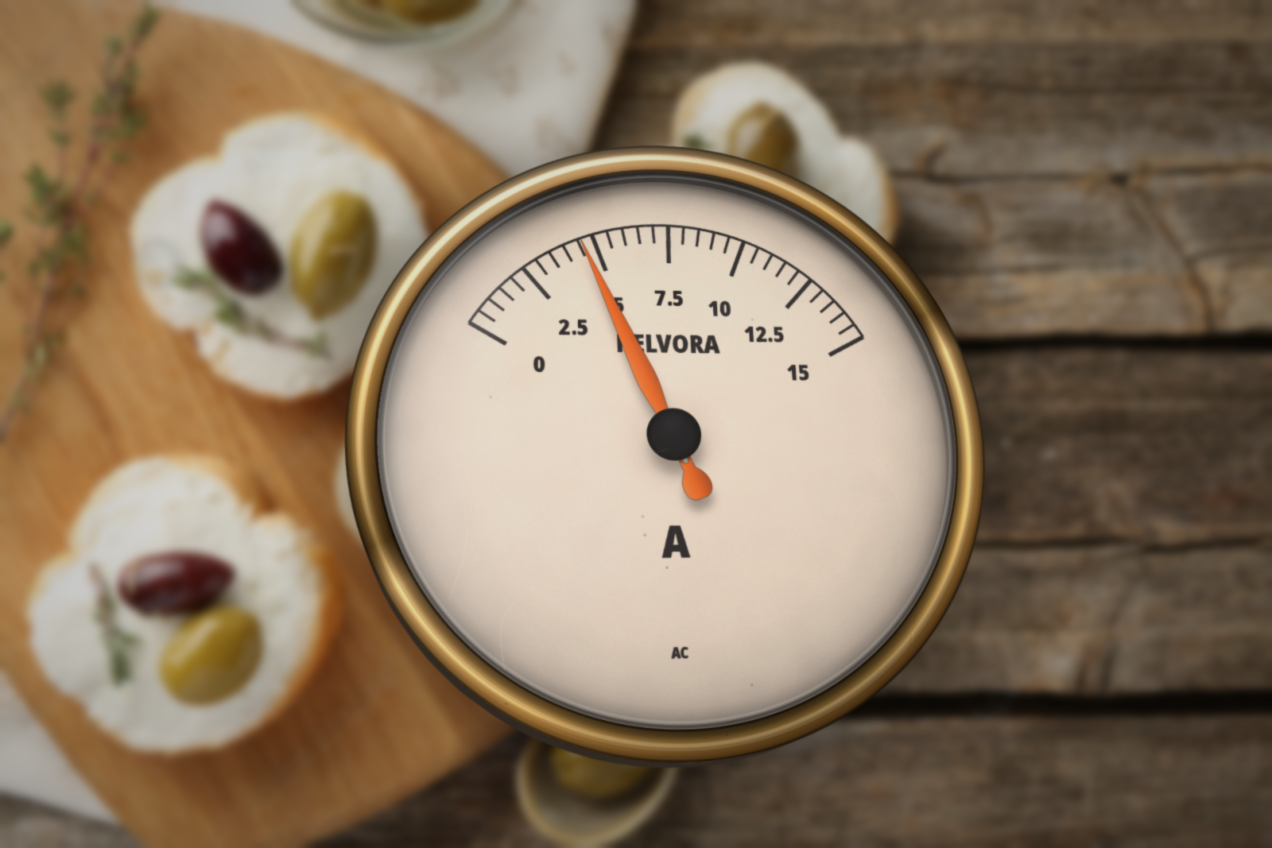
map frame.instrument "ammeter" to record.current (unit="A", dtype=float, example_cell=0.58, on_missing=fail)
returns 4.5
